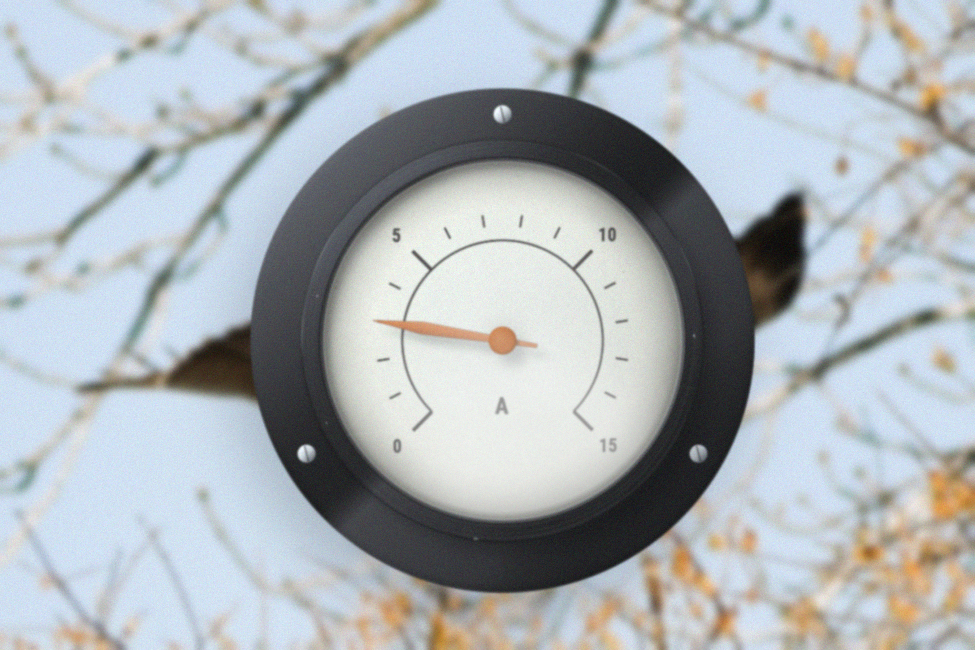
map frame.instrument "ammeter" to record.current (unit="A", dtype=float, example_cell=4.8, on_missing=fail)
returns 3
